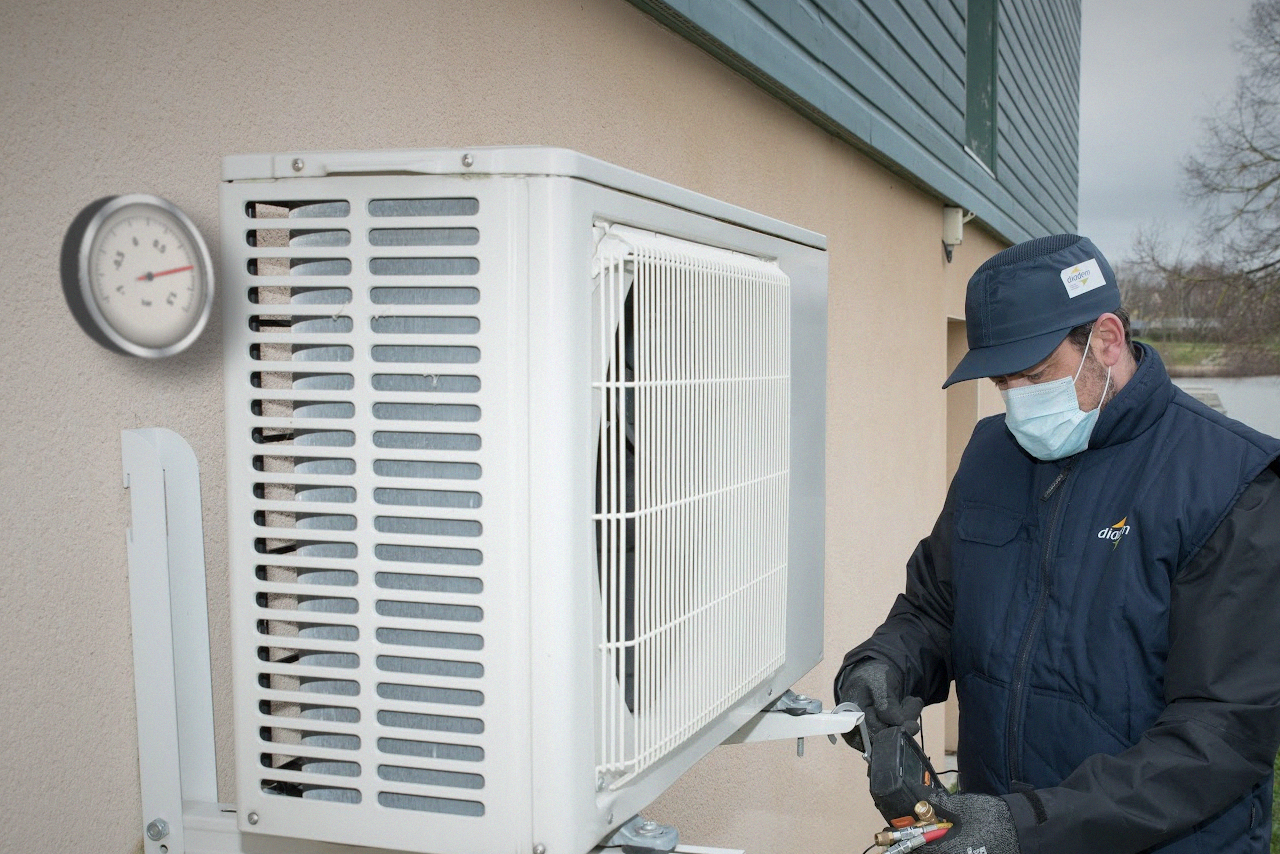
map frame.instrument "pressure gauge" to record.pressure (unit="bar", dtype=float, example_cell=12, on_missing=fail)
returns 1
